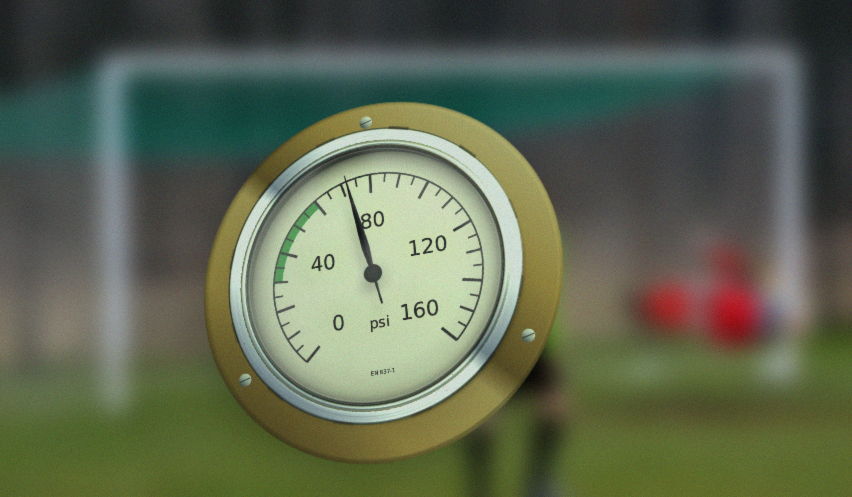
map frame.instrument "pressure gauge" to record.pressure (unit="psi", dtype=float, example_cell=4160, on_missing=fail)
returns 72.5
